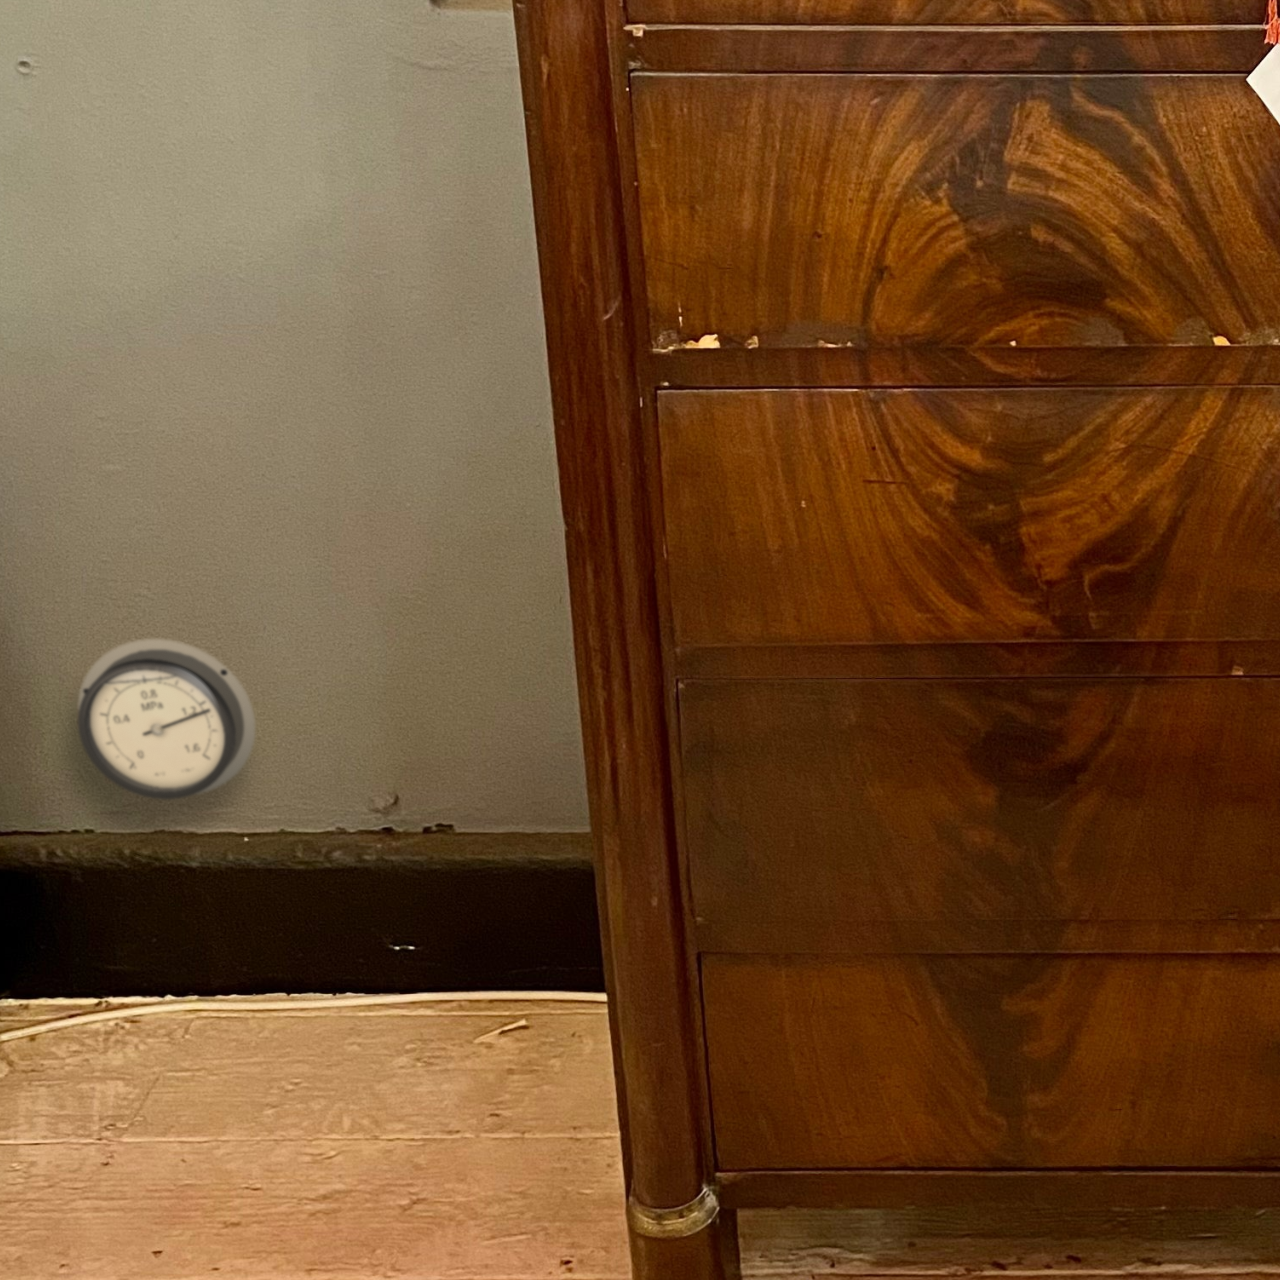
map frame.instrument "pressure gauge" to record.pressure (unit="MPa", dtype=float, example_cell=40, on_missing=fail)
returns 1.25
